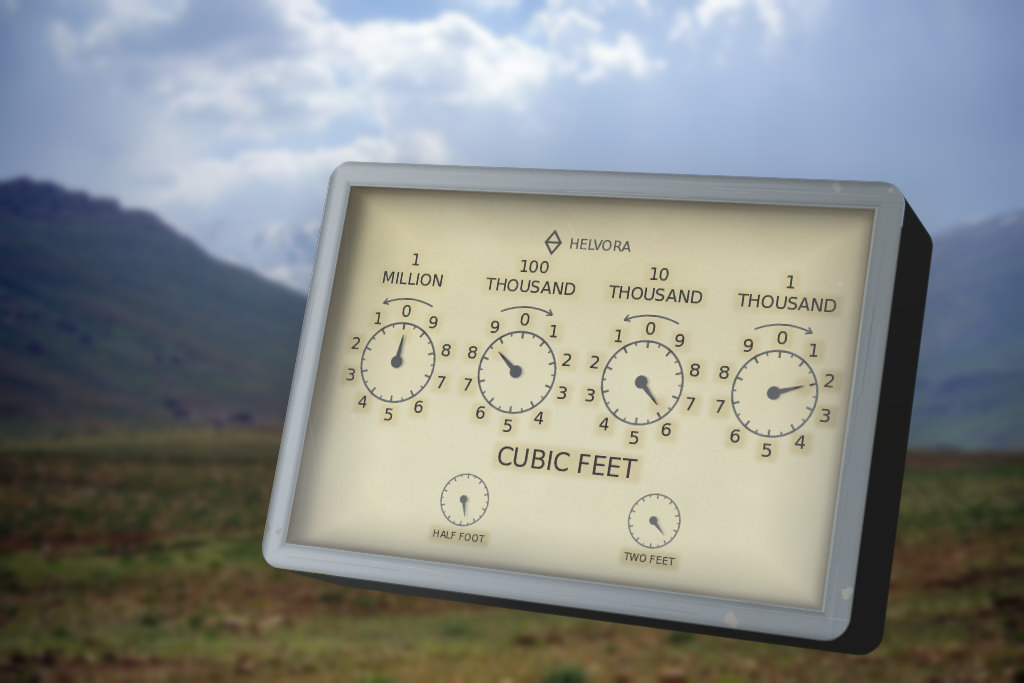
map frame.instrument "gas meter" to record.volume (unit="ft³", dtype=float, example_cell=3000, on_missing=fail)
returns 986200
